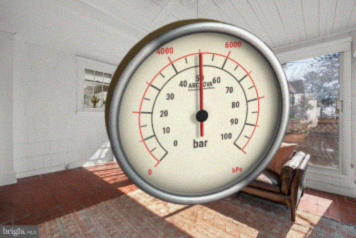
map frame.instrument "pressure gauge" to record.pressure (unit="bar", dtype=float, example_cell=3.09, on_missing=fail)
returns 50
